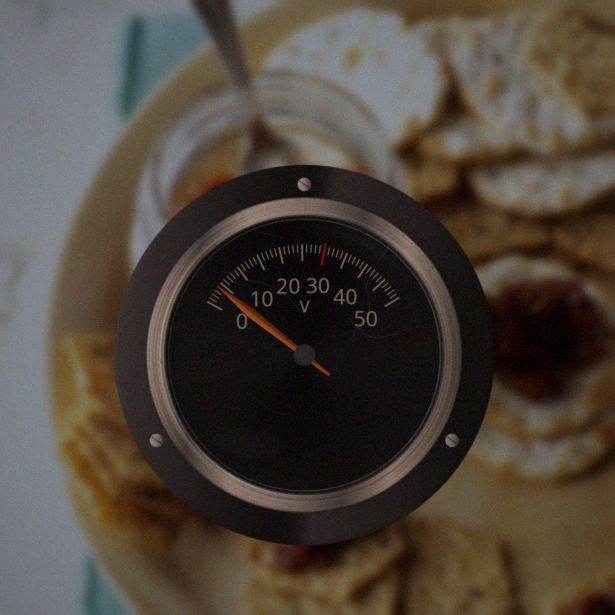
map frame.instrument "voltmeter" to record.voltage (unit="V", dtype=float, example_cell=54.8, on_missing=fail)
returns 4
